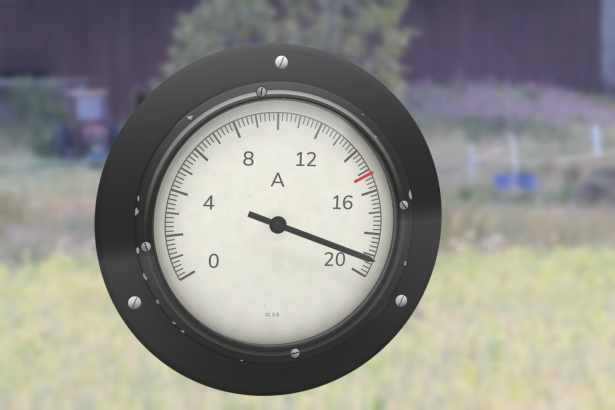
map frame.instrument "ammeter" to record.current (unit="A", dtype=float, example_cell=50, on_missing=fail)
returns 19.2
